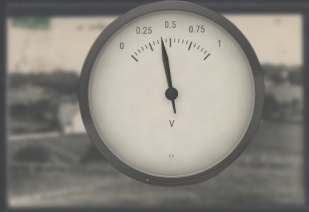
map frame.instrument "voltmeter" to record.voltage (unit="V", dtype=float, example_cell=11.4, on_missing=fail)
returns 0.4
